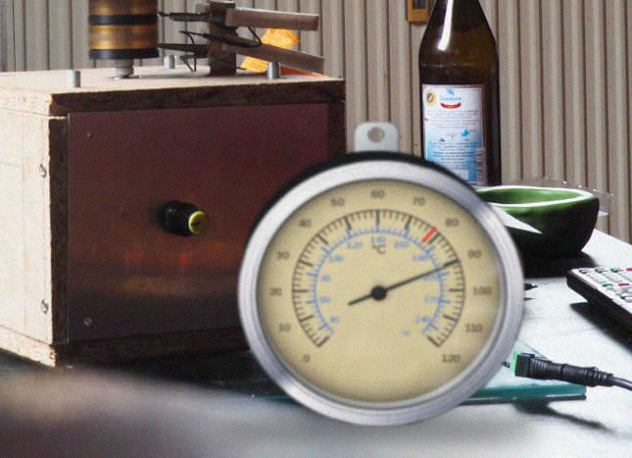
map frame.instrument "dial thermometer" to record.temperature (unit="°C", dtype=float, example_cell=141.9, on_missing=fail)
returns 90
